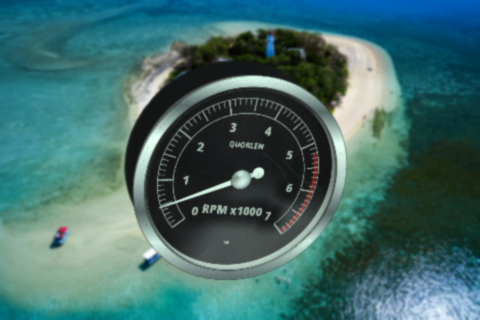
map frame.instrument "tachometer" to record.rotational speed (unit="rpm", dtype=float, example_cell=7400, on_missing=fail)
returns 500
